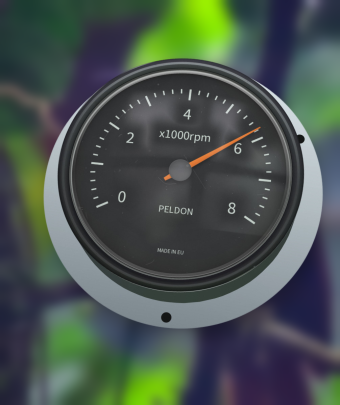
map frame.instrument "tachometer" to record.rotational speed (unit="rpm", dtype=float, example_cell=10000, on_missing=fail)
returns 5800
